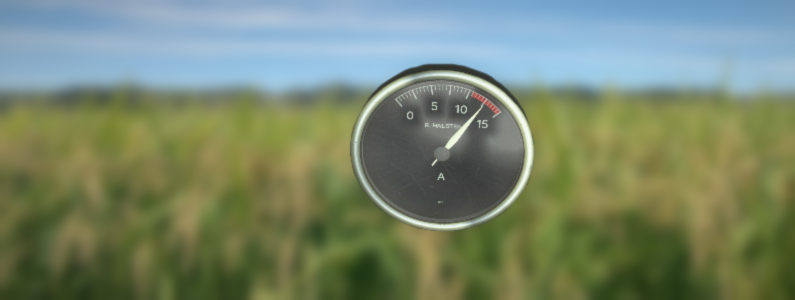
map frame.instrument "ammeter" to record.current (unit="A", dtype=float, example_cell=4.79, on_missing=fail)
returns 12.5
